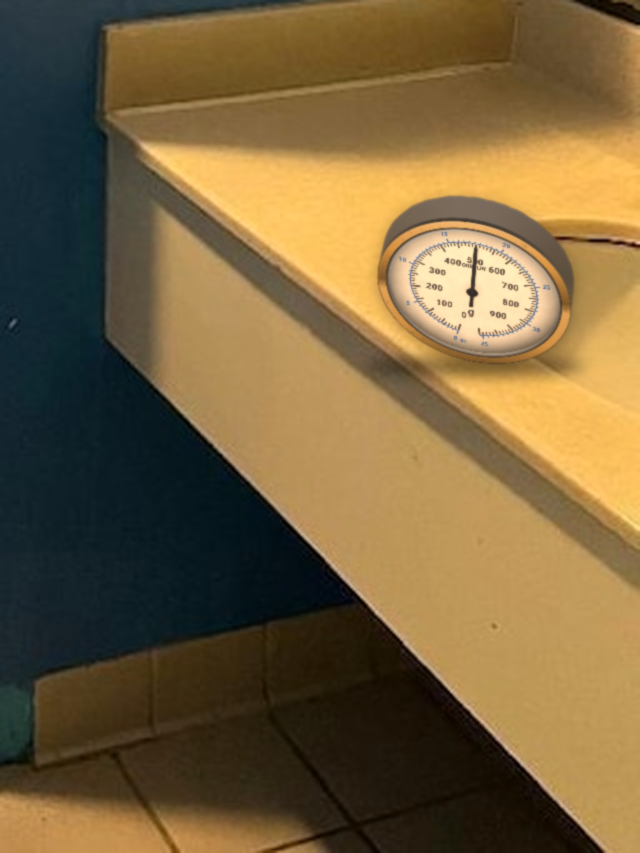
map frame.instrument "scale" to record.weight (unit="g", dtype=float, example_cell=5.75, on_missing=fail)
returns 500
